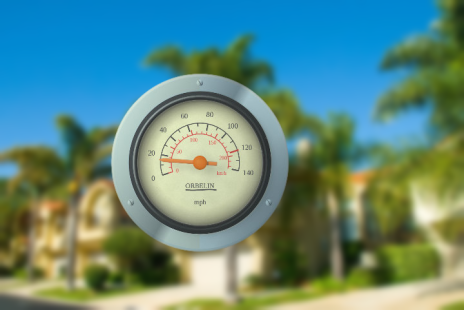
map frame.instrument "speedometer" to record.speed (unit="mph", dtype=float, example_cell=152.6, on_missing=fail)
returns 15
